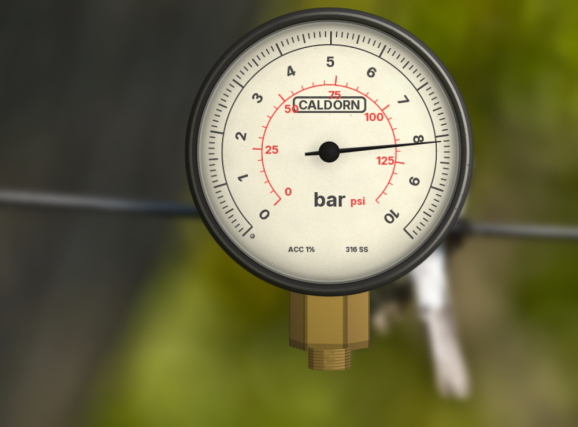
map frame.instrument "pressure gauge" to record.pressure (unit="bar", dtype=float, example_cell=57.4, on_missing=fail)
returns 8.1
